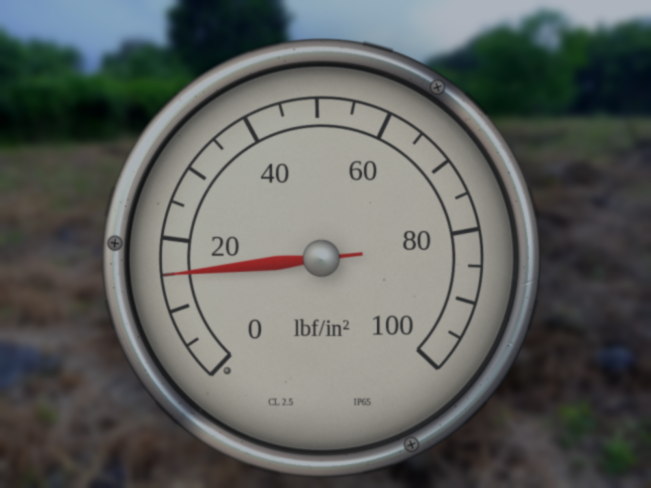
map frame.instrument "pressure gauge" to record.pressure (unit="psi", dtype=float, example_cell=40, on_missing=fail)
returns 15
